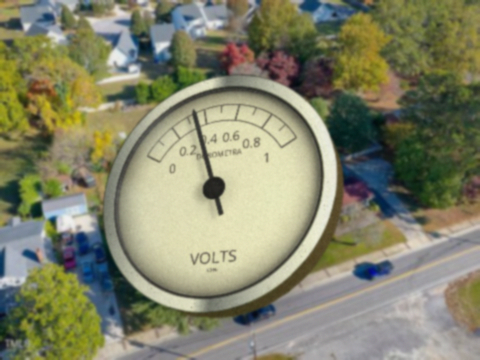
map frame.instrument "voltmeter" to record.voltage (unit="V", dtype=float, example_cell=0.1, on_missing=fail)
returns 0.35
